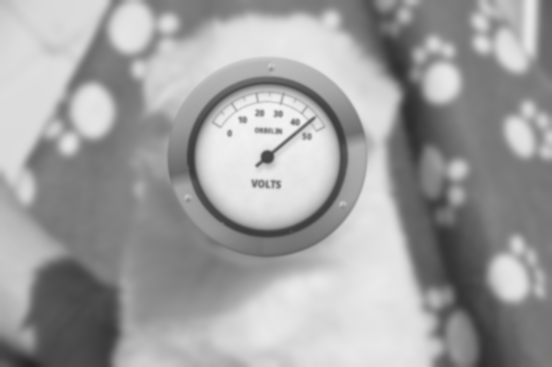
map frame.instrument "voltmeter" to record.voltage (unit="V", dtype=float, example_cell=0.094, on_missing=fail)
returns 45
